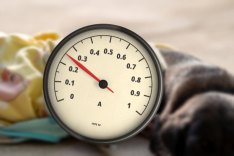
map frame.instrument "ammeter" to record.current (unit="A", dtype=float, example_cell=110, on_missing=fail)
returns 0.25
